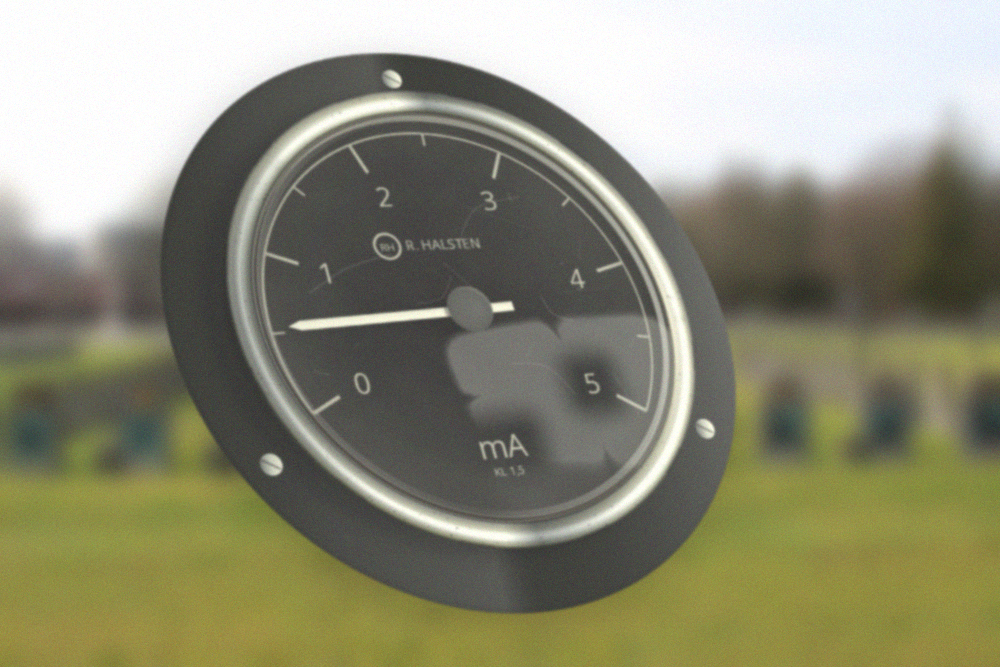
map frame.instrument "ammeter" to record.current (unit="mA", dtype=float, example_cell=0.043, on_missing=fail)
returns 0.5
